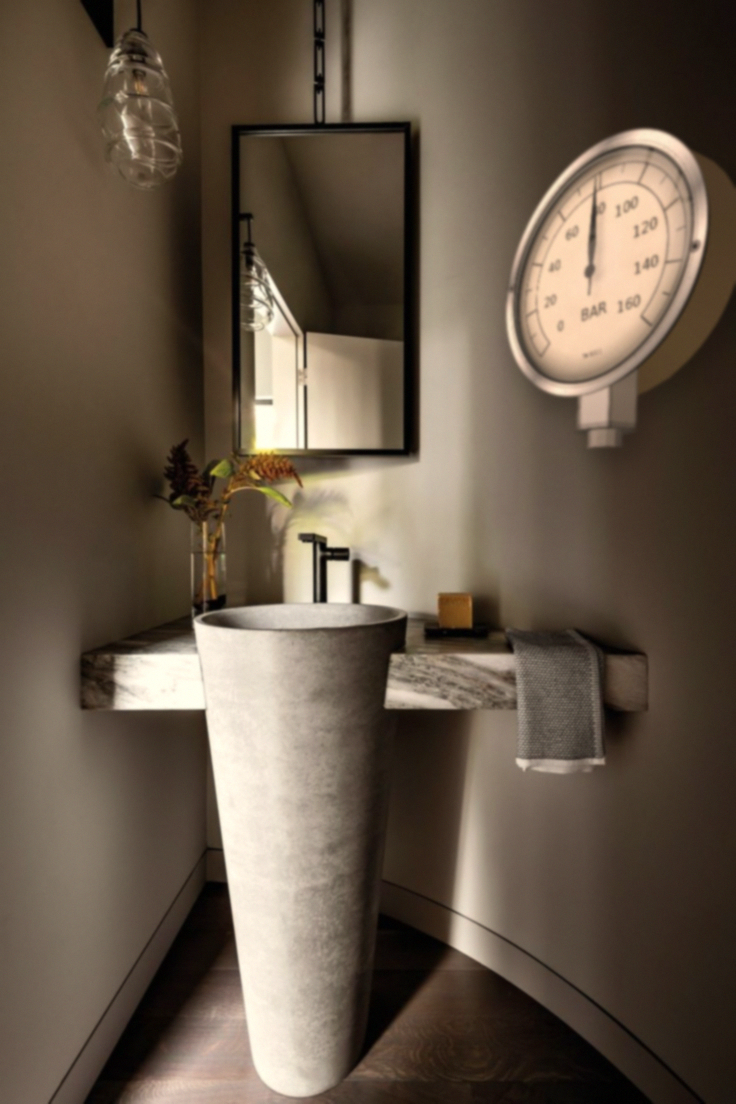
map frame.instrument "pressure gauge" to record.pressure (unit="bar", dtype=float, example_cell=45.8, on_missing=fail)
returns 80
